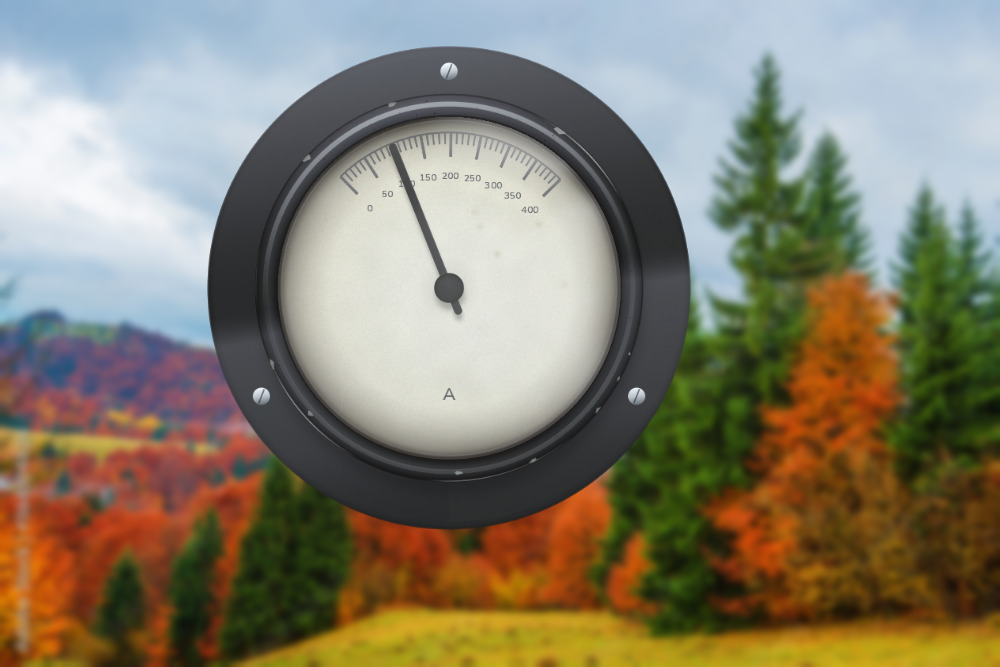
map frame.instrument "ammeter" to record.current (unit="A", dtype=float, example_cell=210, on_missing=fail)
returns 100
